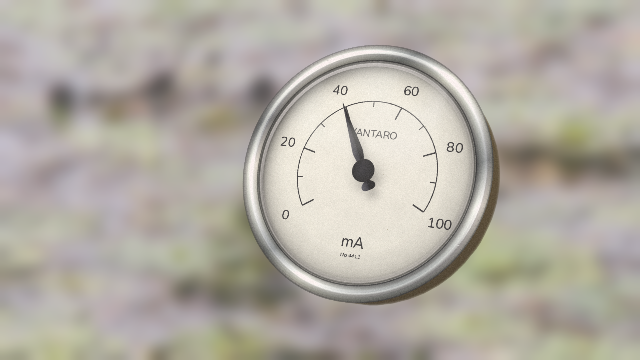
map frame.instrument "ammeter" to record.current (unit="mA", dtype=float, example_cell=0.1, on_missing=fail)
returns 40
